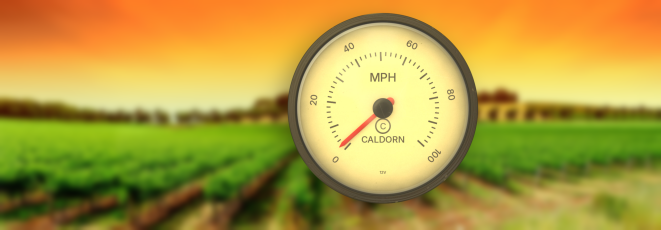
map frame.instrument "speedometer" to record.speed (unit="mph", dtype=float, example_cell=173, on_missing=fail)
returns 2
